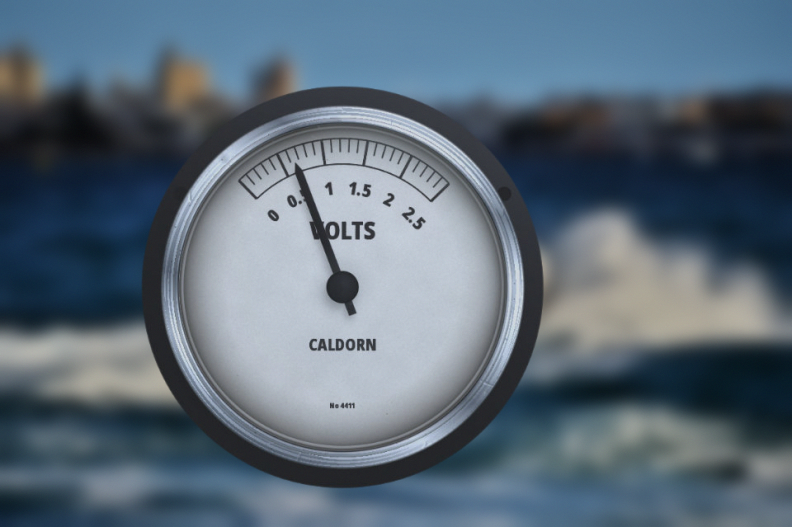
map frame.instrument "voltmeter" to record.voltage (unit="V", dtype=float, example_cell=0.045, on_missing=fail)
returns 0.65
